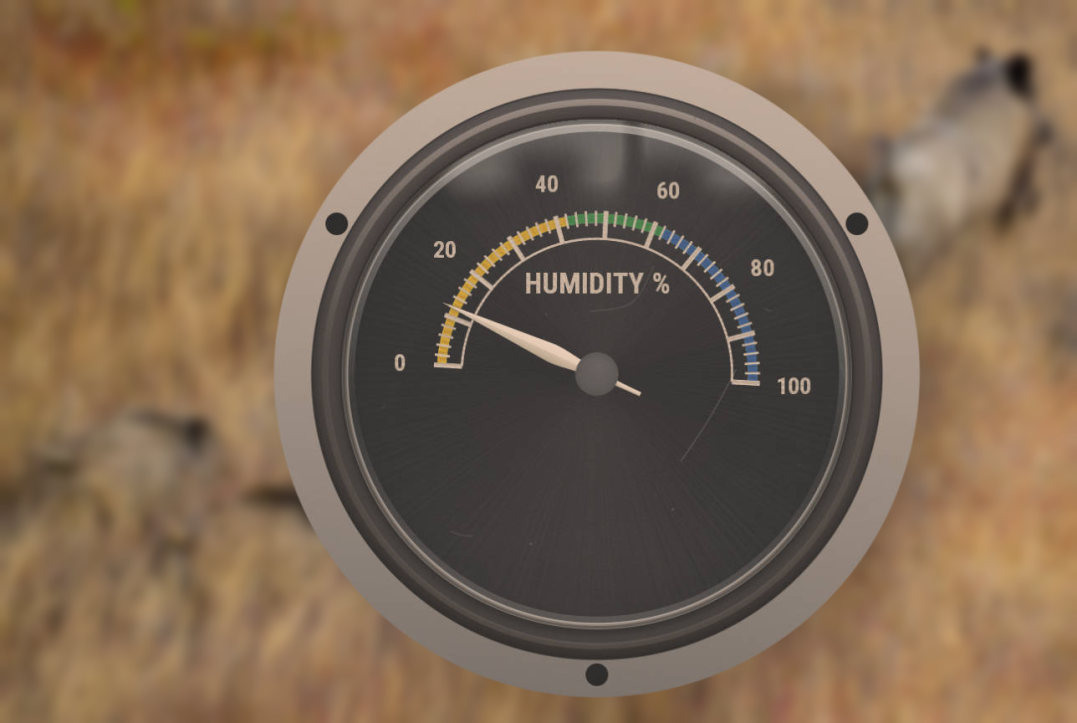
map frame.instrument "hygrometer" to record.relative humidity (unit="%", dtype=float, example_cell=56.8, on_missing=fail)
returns 12
